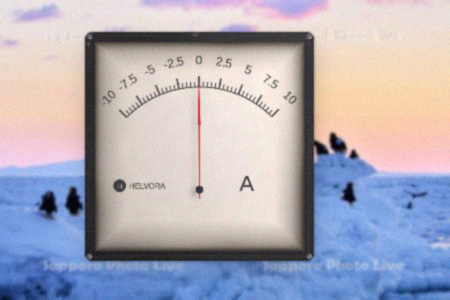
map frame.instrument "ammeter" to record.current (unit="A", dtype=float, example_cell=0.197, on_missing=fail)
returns 0
